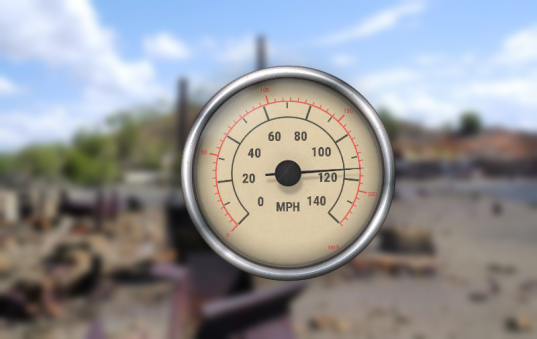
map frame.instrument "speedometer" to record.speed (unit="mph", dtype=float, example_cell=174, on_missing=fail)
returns 115
